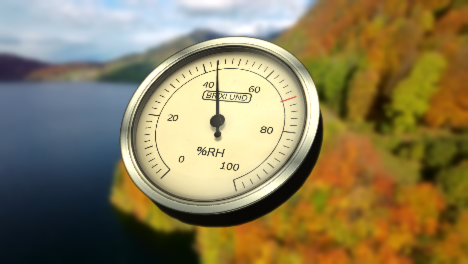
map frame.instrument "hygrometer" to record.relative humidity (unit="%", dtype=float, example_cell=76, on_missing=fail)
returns 44
